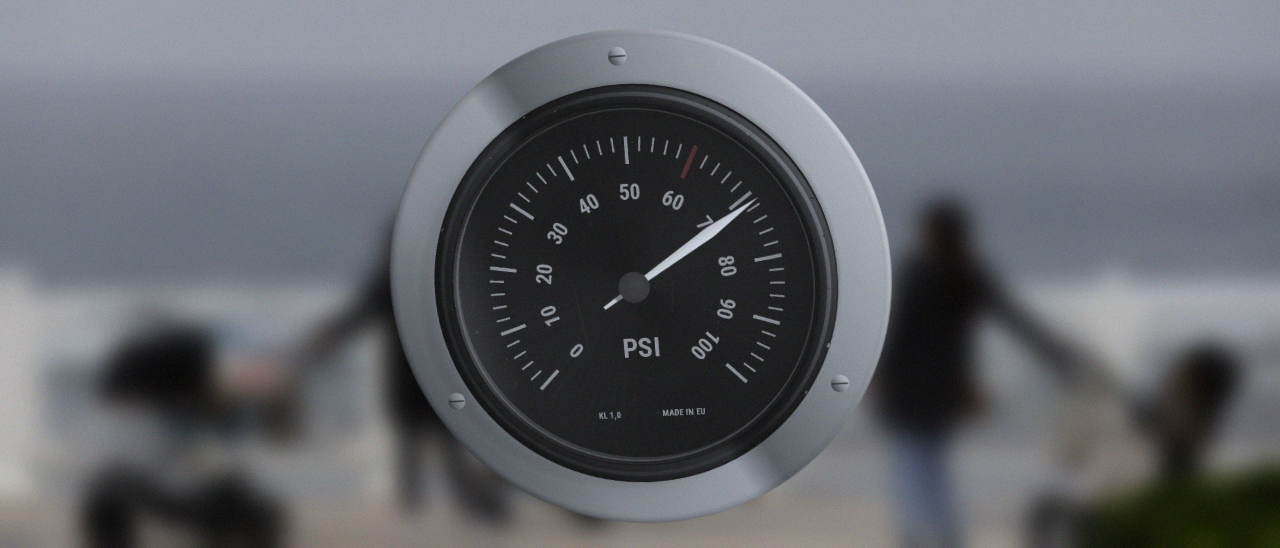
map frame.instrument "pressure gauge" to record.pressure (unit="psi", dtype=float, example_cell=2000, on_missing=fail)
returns 71
